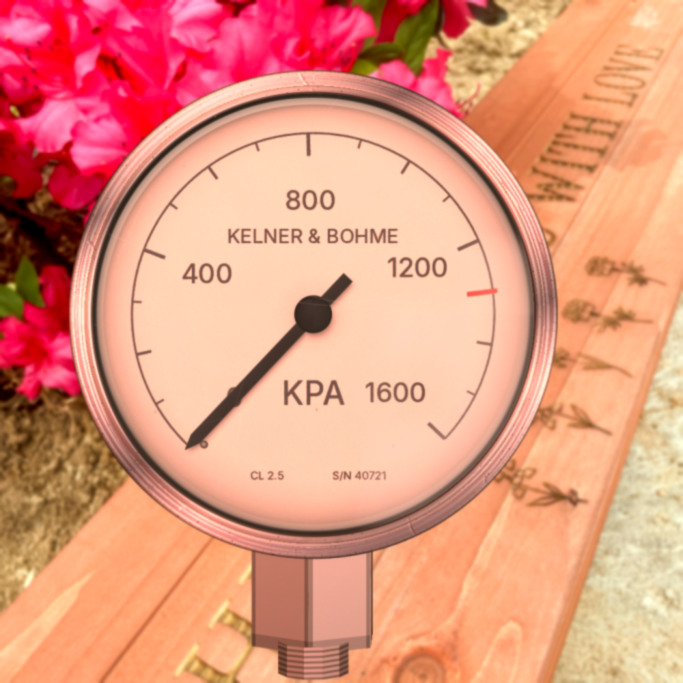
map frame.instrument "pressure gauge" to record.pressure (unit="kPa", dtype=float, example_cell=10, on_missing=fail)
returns 0
